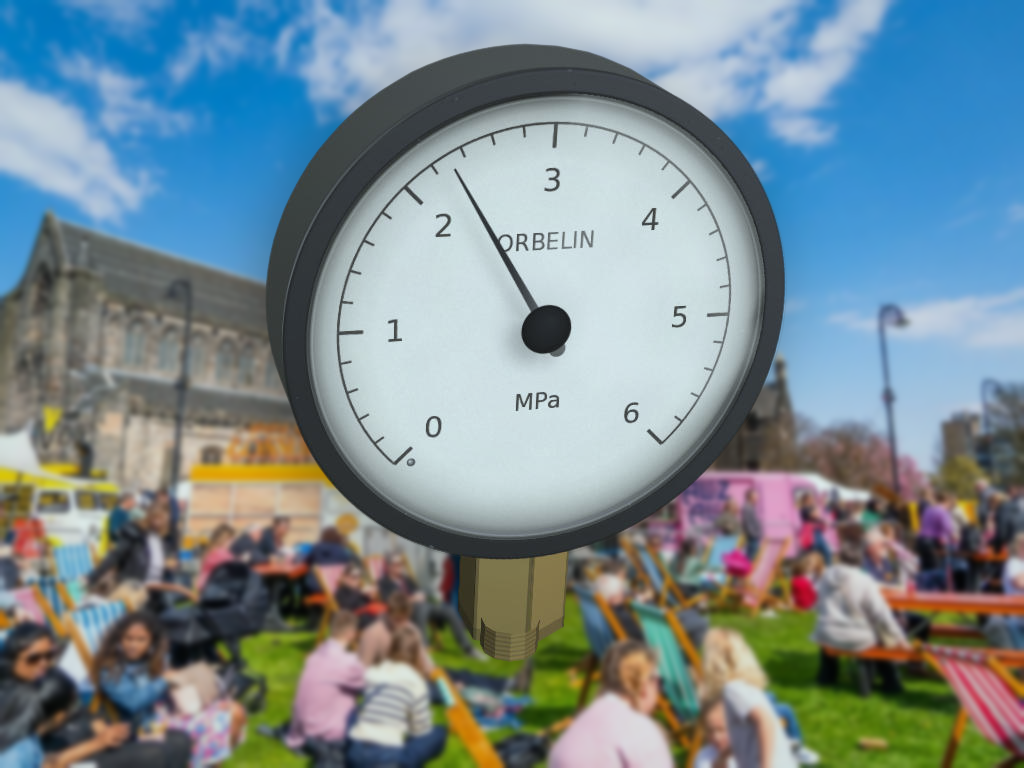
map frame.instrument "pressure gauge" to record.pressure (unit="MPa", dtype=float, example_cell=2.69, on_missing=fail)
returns 2.3
